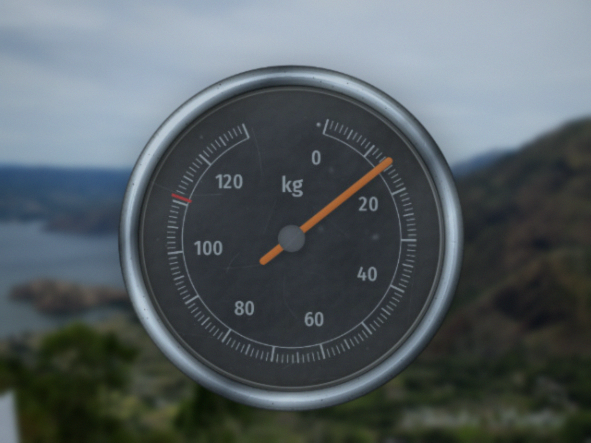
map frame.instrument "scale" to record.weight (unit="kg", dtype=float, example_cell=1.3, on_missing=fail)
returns 14
